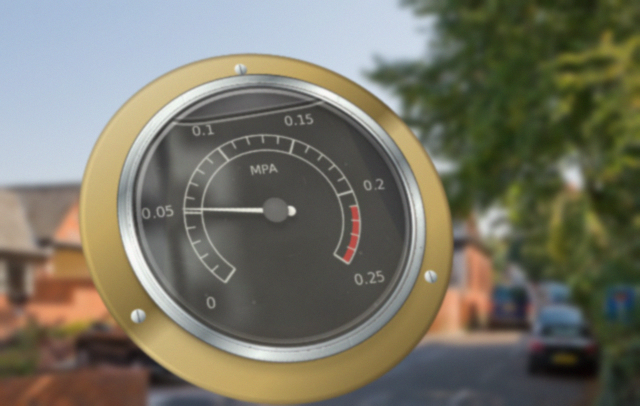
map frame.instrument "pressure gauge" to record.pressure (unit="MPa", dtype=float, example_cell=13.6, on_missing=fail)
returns 0.05
